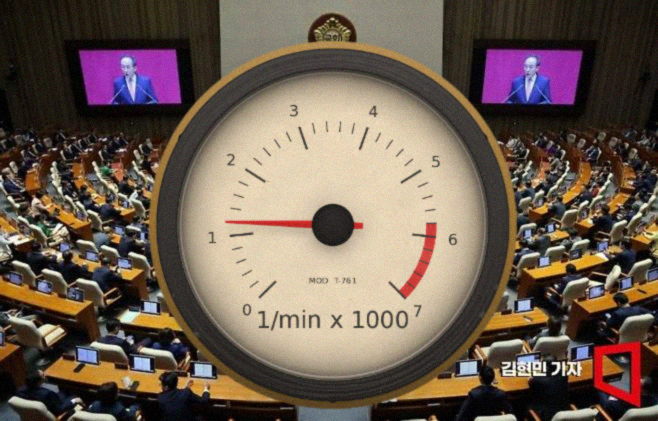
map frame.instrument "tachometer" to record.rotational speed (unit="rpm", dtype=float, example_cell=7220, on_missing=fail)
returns 1200
